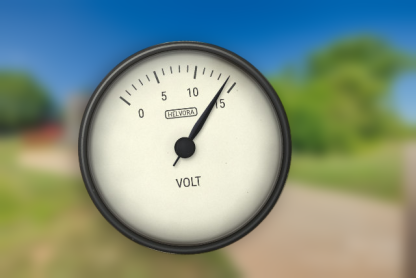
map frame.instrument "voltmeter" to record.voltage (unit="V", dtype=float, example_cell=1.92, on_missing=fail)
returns 14
